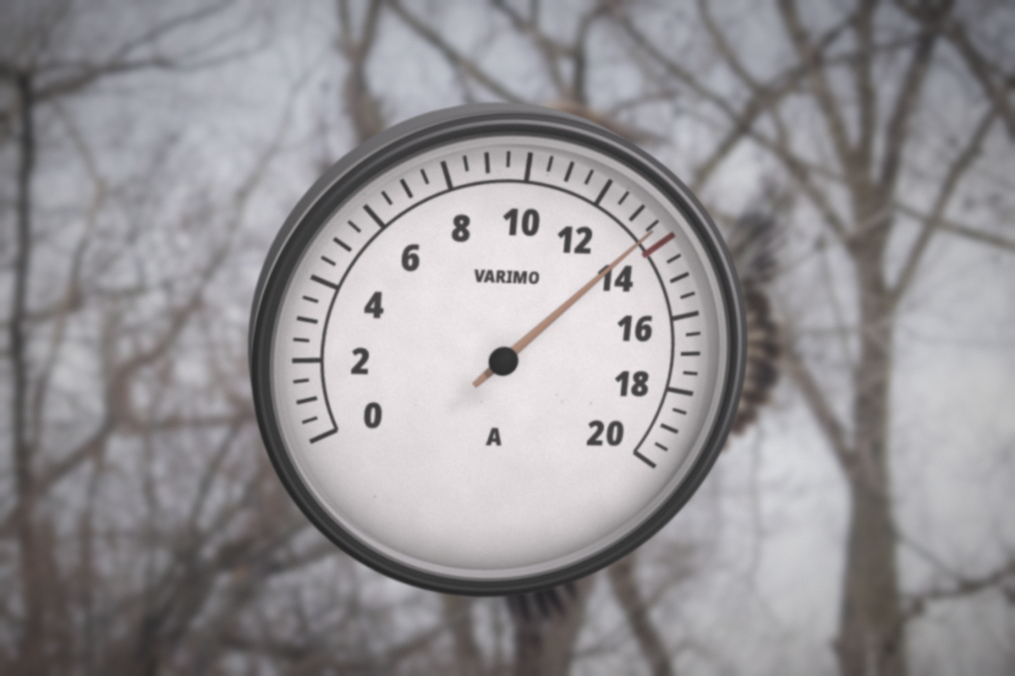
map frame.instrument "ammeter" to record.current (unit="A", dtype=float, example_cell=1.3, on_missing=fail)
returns 13.5
